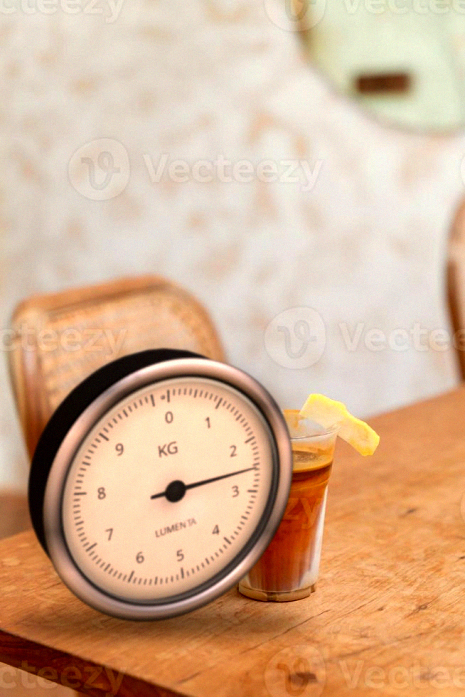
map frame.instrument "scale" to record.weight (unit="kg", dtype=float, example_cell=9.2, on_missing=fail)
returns 2.5
